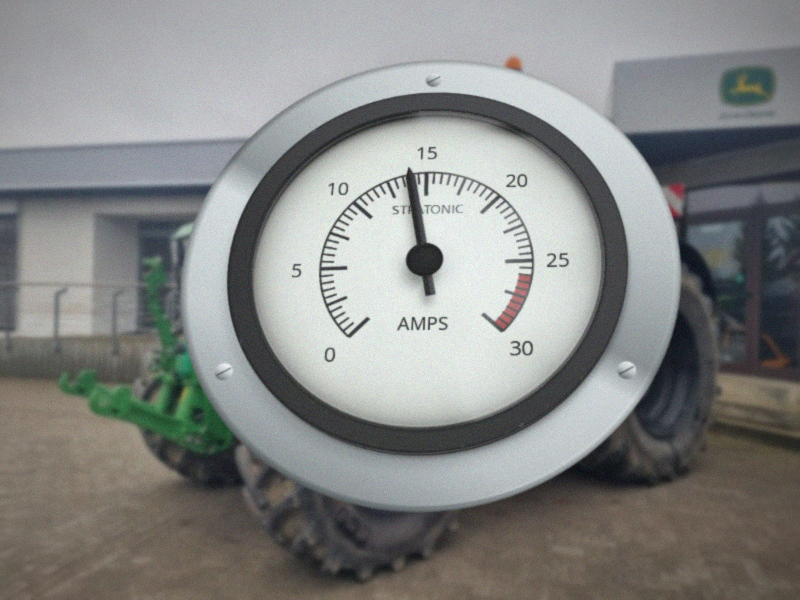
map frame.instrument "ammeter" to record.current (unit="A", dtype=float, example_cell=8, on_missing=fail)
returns 14
